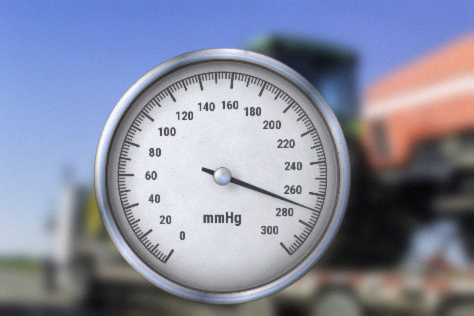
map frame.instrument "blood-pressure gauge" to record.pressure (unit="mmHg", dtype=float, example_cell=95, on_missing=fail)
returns 270
